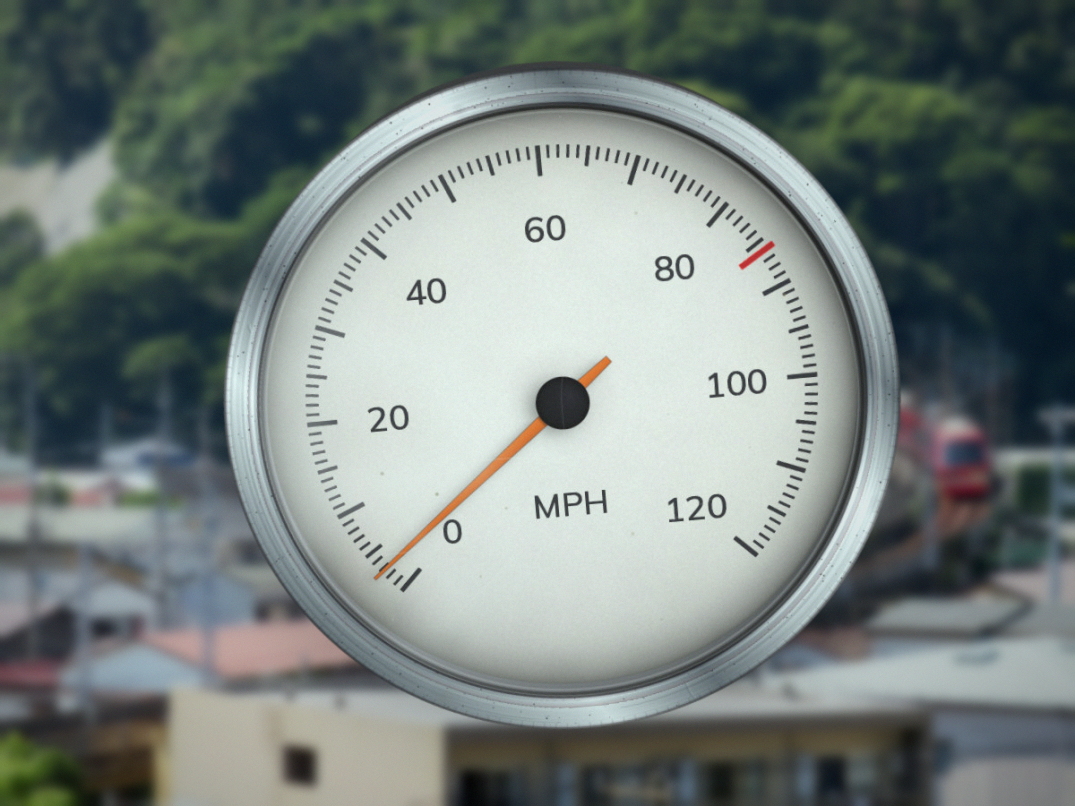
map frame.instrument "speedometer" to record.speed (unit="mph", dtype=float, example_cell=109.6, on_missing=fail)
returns 3
